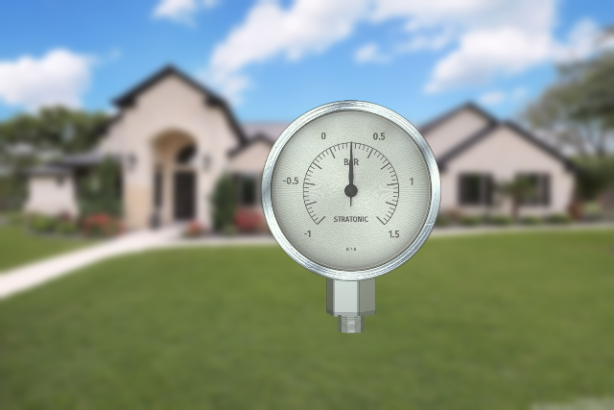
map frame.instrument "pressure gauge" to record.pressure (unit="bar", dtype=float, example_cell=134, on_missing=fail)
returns 0.25
